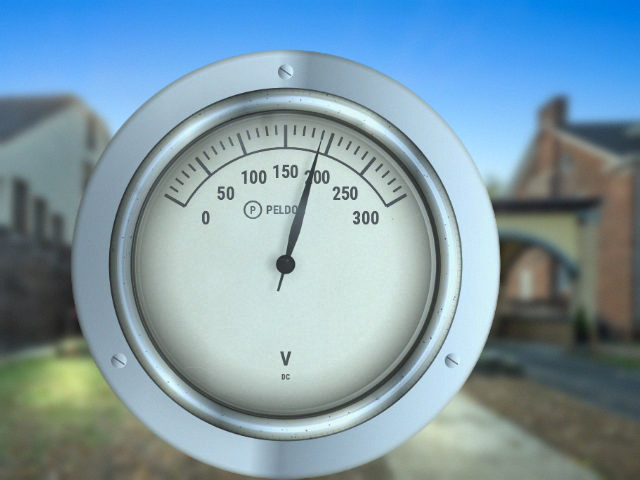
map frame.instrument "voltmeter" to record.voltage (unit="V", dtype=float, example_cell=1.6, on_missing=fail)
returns 190
